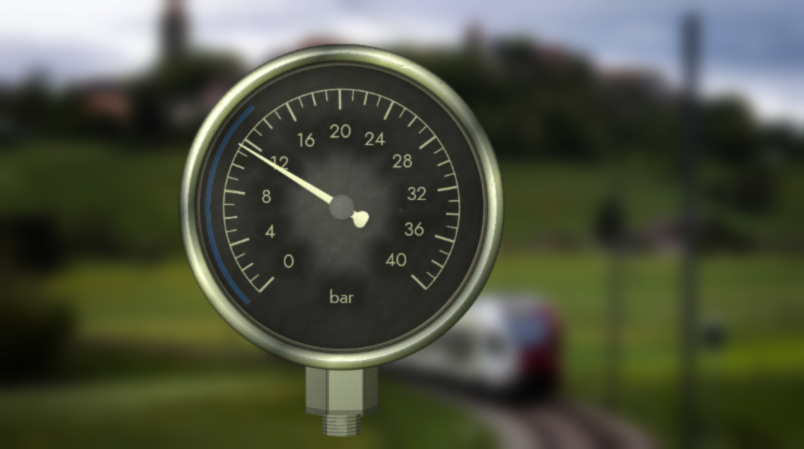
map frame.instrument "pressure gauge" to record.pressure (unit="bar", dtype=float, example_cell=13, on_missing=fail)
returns 11.5
